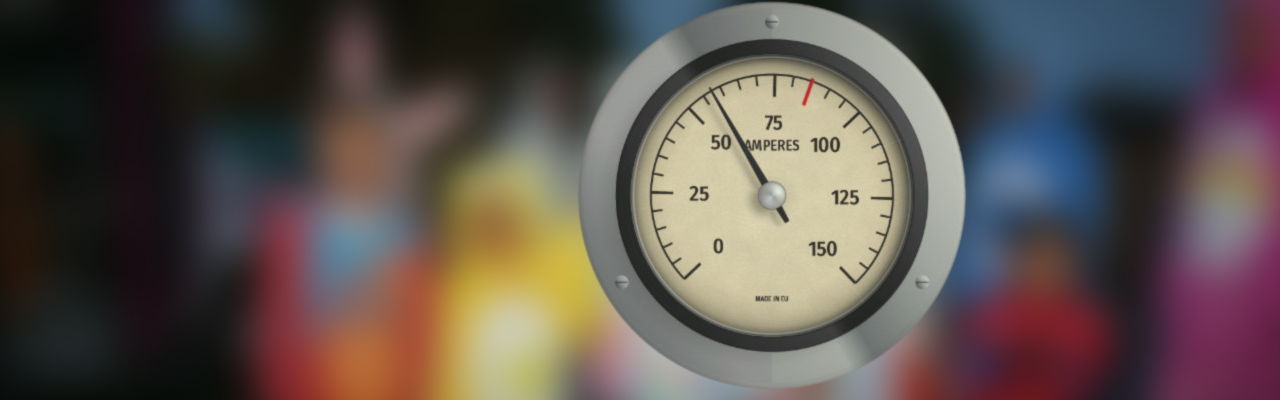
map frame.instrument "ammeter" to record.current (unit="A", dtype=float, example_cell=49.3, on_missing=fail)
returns 57.5
